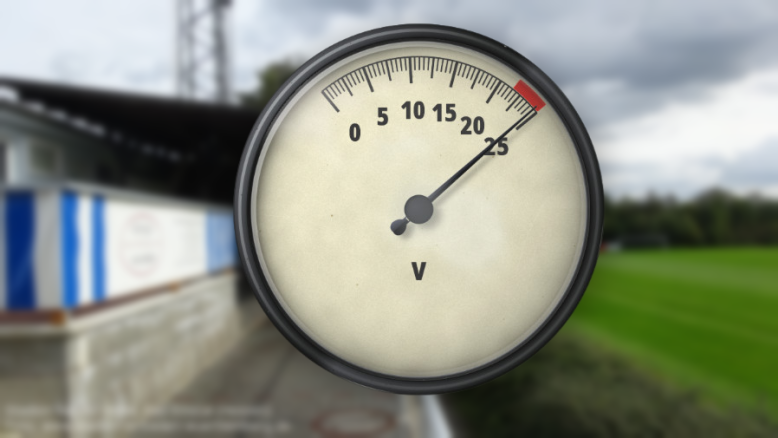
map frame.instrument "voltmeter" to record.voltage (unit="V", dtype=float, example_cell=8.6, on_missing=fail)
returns 24.5
